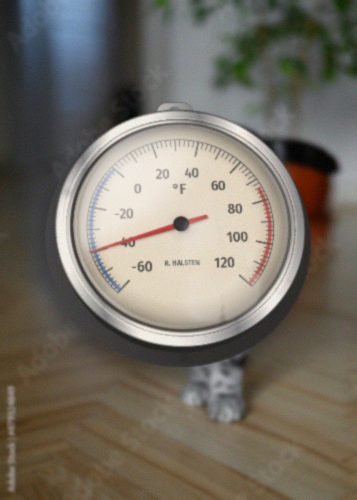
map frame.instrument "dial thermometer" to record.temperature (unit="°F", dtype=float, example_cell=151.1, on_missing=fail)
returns -40
